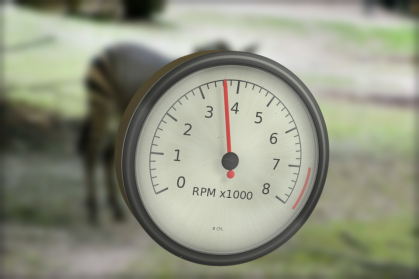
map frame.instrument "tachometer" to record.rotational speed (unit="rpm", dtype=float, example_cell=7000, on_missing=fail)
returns 3600
